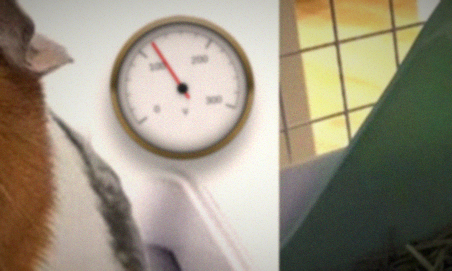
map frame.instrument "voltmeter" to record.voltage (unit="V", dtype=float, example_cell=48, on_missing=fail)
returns 120
